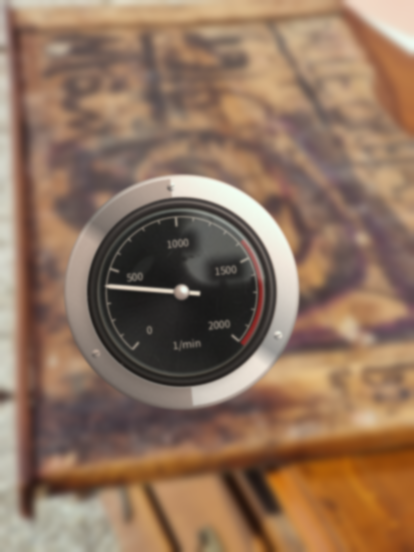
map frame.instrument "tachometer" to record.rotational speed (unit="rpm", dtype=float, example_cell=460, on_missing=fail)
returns 400
